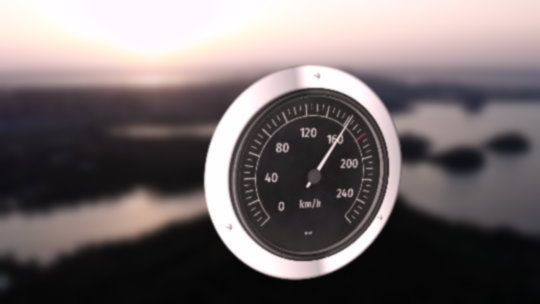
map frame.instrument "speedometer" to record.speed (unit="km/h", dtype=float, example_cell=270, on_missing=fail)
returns 160
